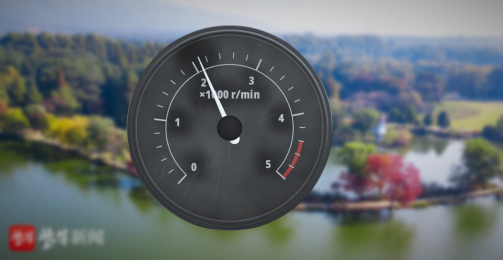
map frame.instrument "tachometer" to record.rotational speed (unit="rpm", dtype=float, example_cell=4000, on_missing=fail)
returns 2100
